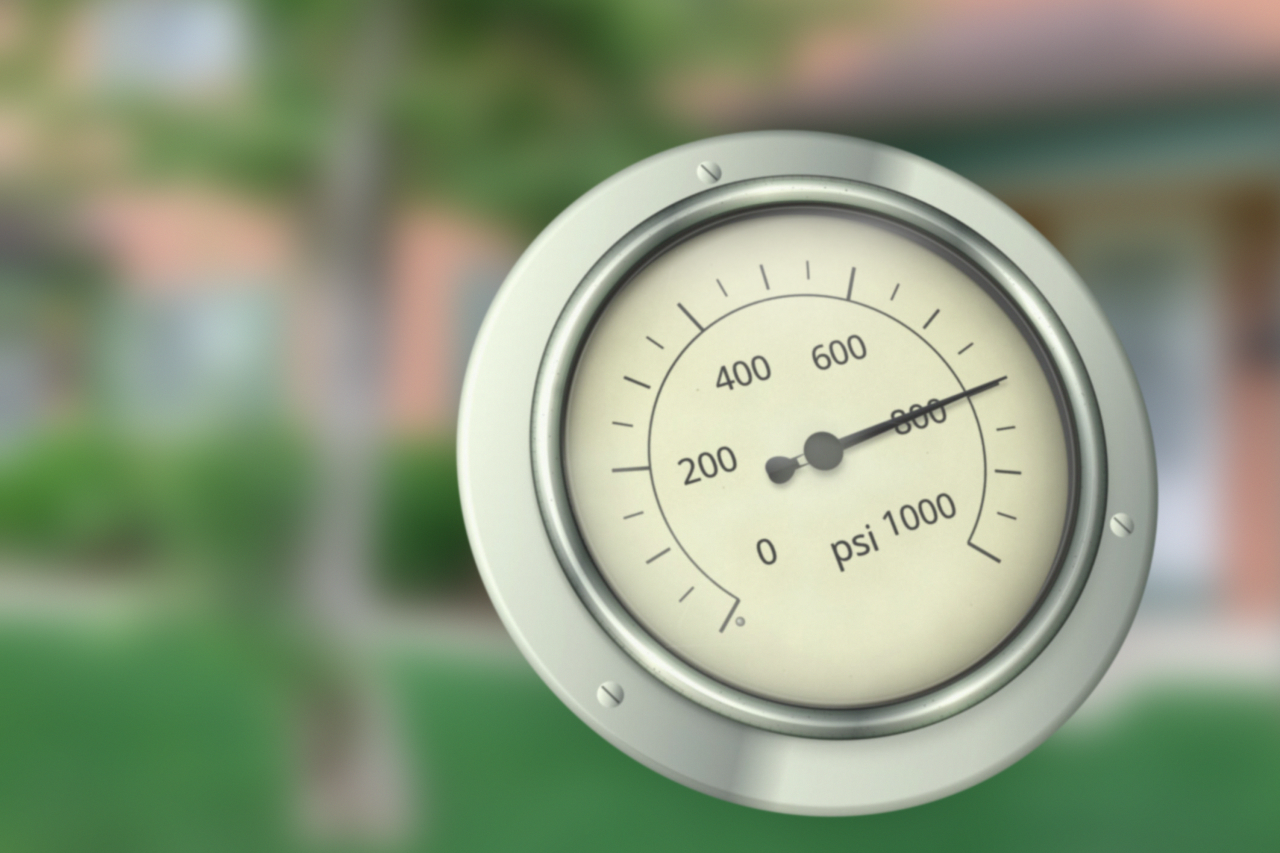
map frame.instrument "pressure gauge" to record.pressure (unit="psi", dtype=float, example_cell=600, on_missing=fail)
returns 800
